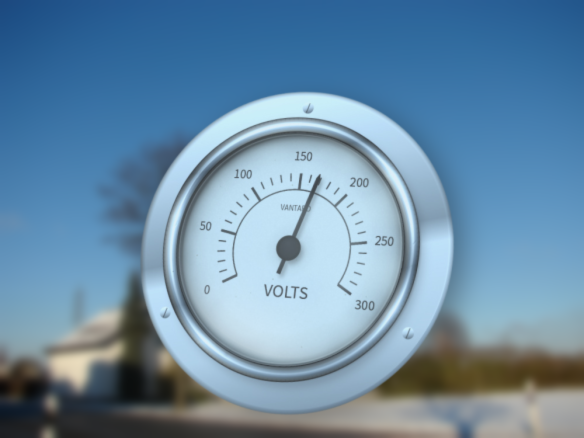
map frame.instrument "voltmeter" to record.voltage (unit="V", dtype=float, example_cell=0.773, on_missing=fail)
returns 170
